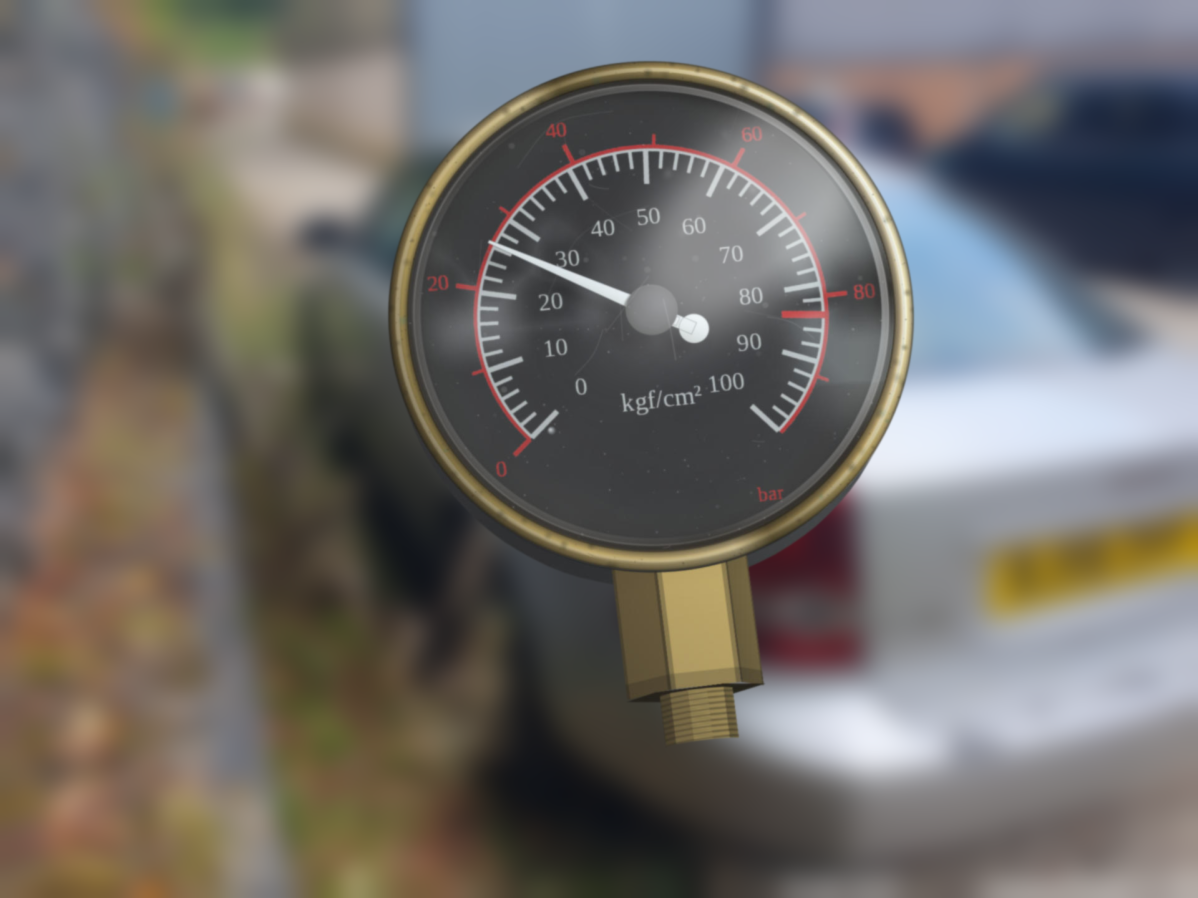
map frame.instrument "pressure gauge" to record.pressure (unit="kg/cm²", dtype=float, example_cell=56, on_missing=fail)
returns 26
